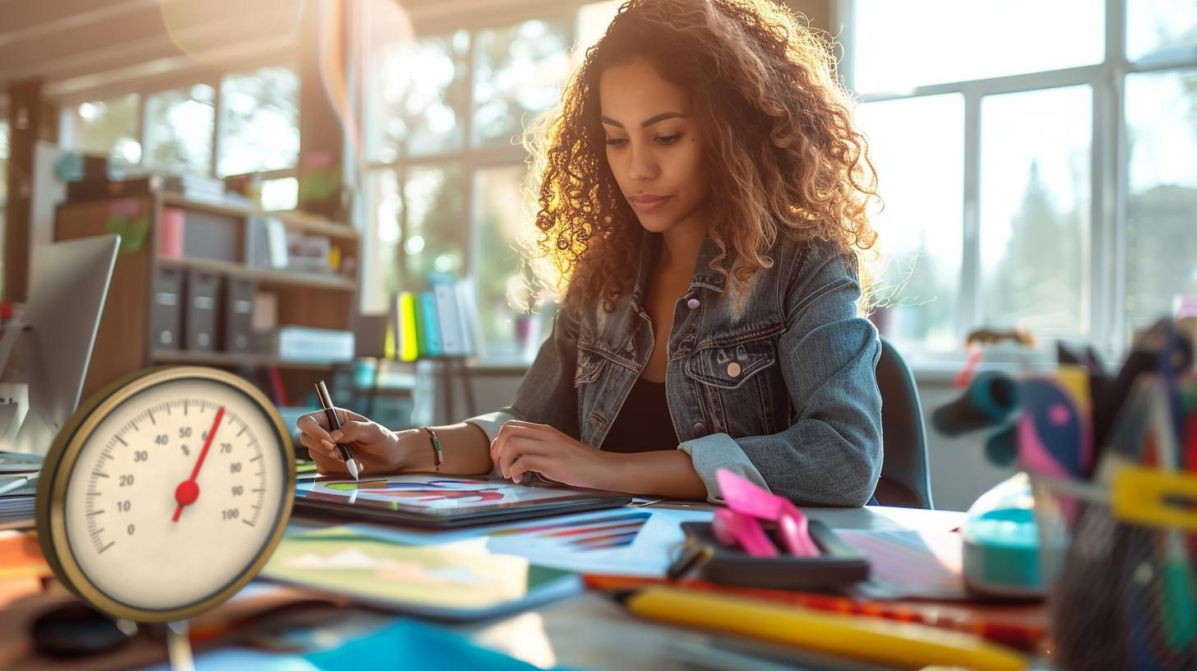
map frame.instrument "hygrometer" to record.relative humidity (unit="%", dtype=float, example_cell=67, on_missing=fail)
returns 60
